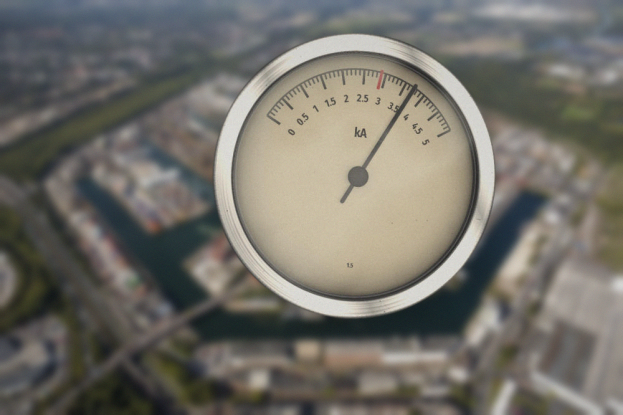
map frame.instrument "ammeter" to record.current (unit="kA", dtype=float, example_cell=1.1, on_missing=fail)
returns 3.7
